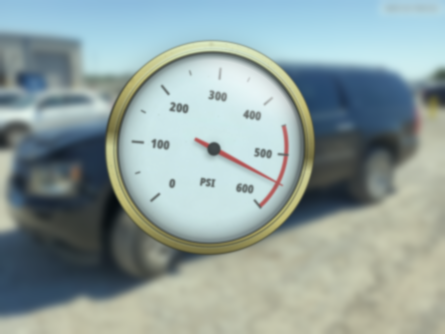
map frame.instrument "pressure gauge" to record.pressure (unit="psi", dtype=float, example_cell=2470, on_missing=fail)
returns 550
